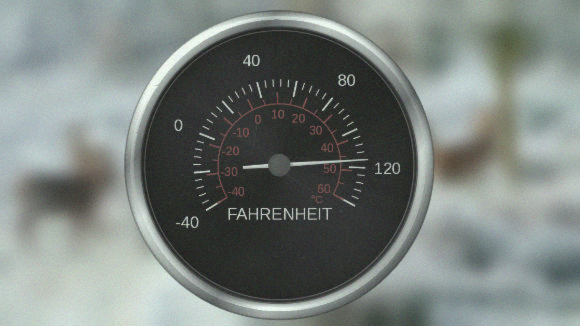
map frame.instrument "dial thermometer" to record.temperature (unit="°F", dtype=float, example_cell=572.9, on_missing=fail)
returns 116
